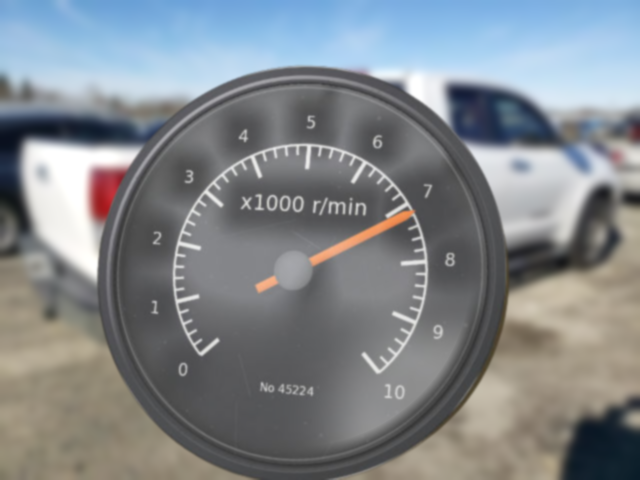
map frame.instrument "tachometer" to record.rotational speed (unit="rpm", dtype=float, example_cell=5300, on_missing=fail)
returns 7200
